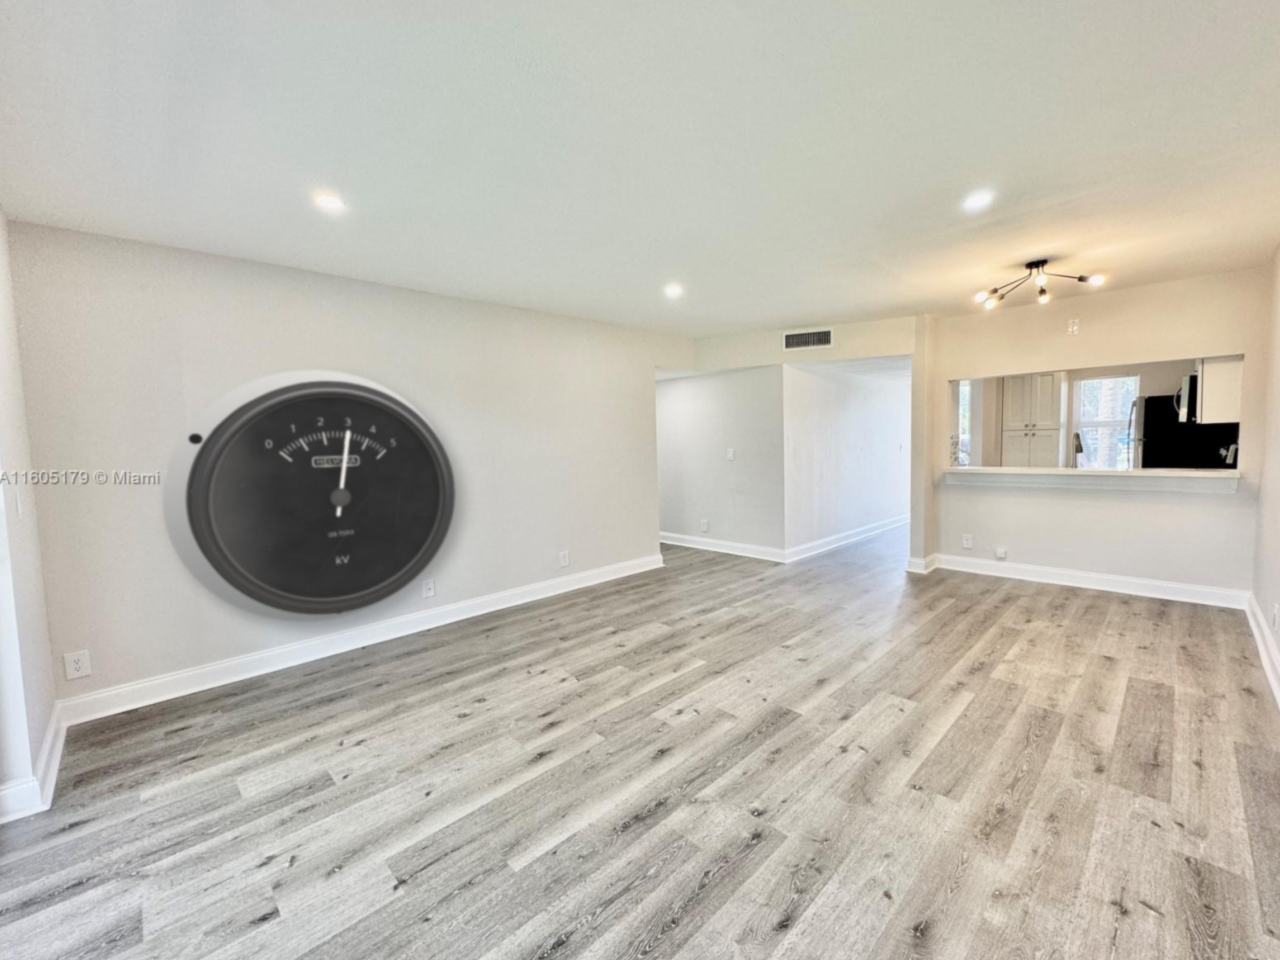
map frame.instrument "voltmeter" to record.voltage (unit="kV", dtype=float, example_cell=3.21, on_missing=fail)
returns 3
